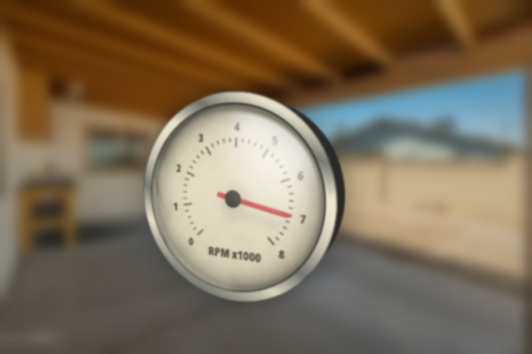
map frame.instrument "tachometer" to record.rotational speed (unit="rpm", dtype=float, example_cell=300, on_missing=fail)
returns 7000
